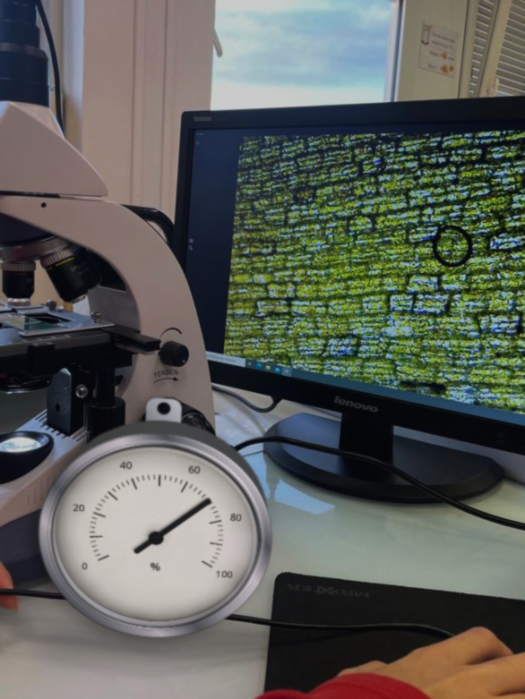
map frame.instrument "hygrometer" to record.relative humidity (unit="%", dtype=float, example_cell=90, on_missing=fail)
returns 70
